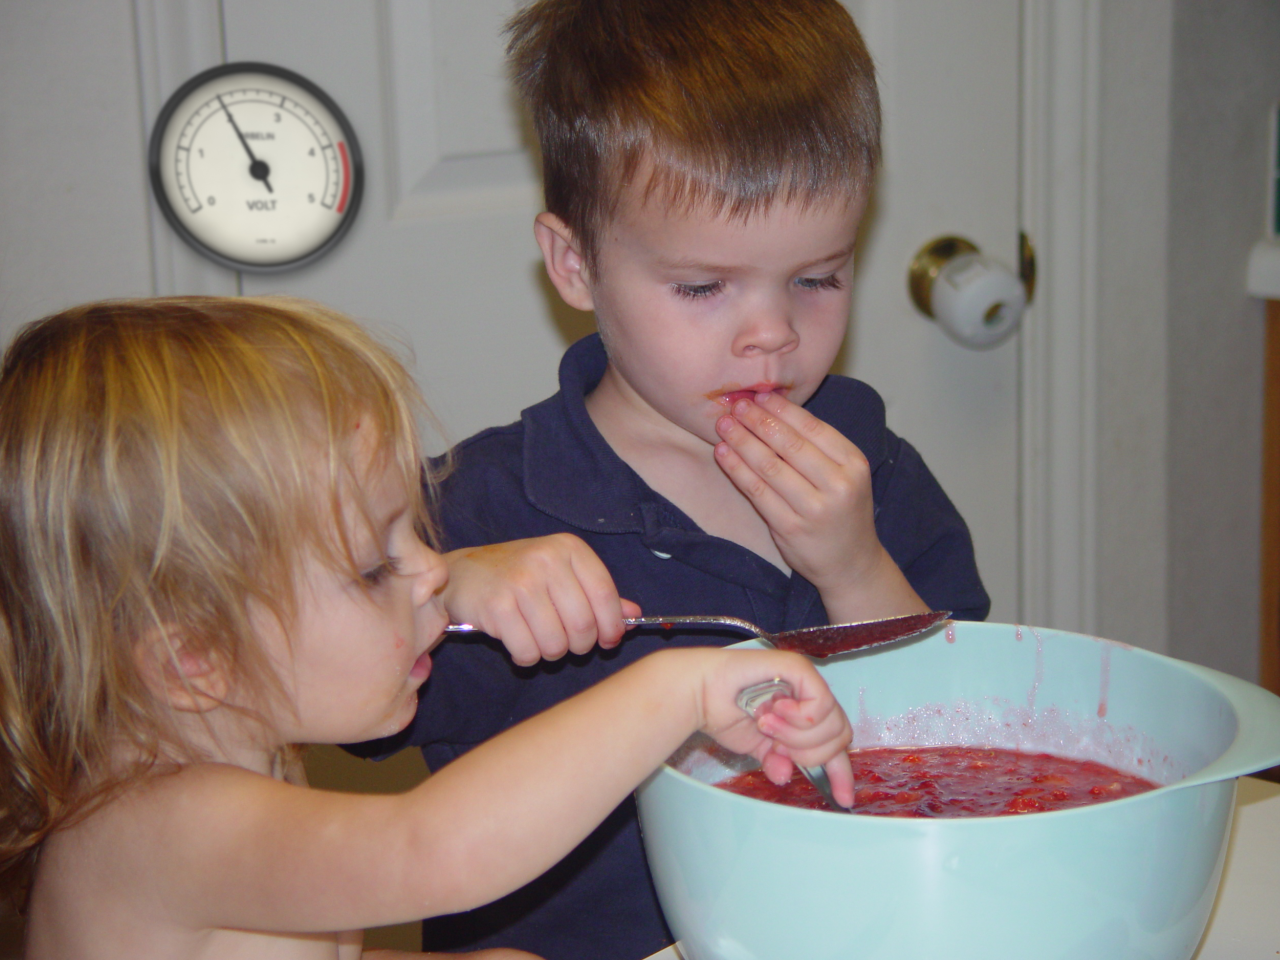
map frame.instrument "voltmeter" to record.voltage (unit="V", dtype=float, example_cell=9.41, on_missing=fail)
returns 2
